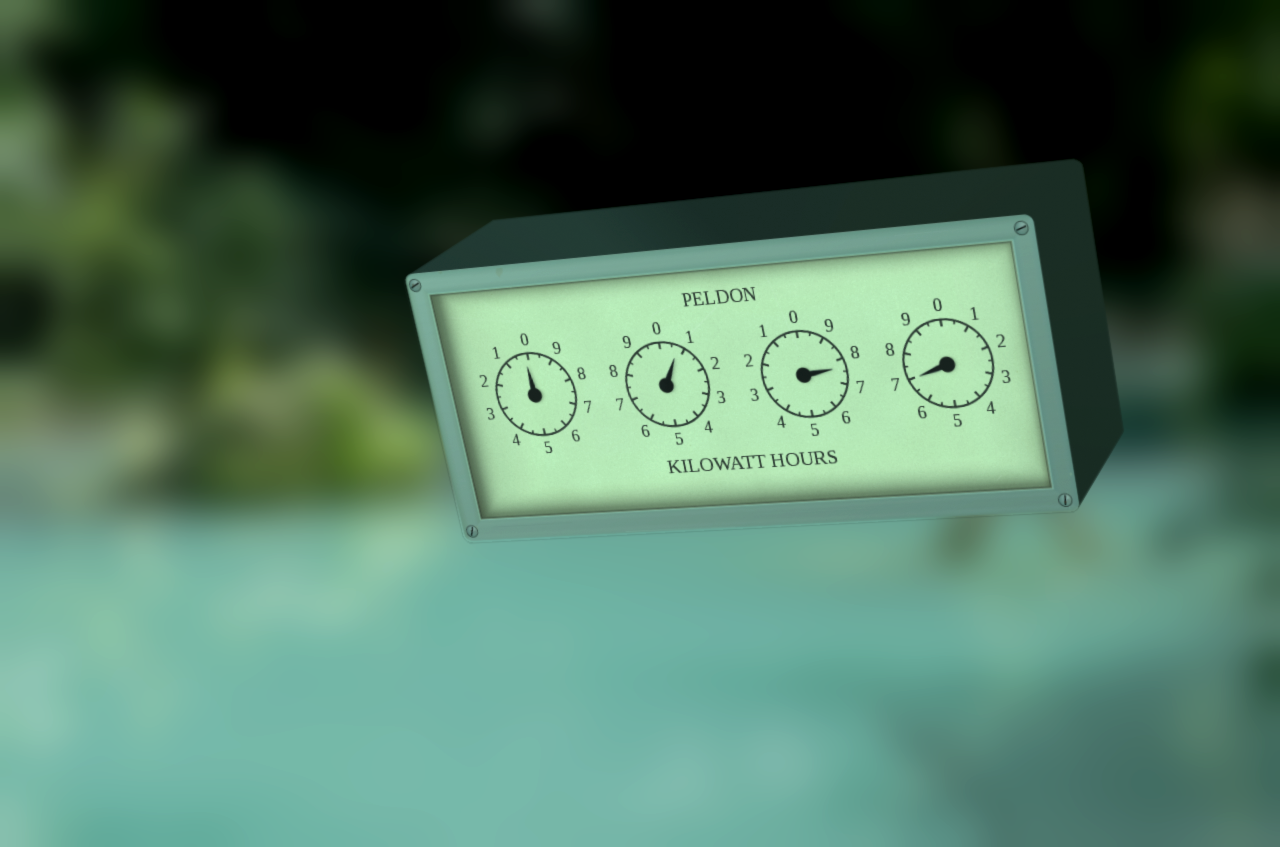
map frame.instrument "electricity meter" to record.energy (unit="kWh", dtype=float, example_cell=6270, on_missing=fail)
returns 77
